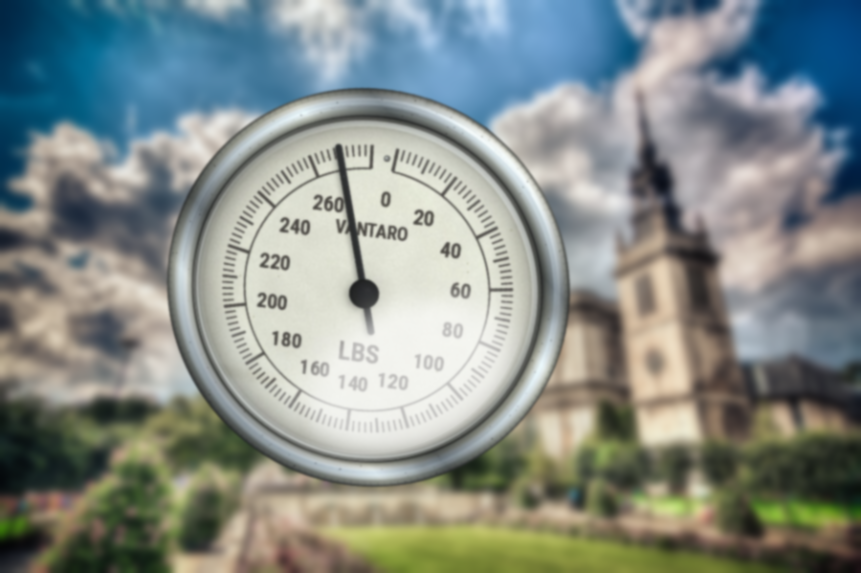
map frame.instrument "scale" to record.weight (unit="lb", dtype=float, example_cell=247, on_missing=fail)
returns 270
